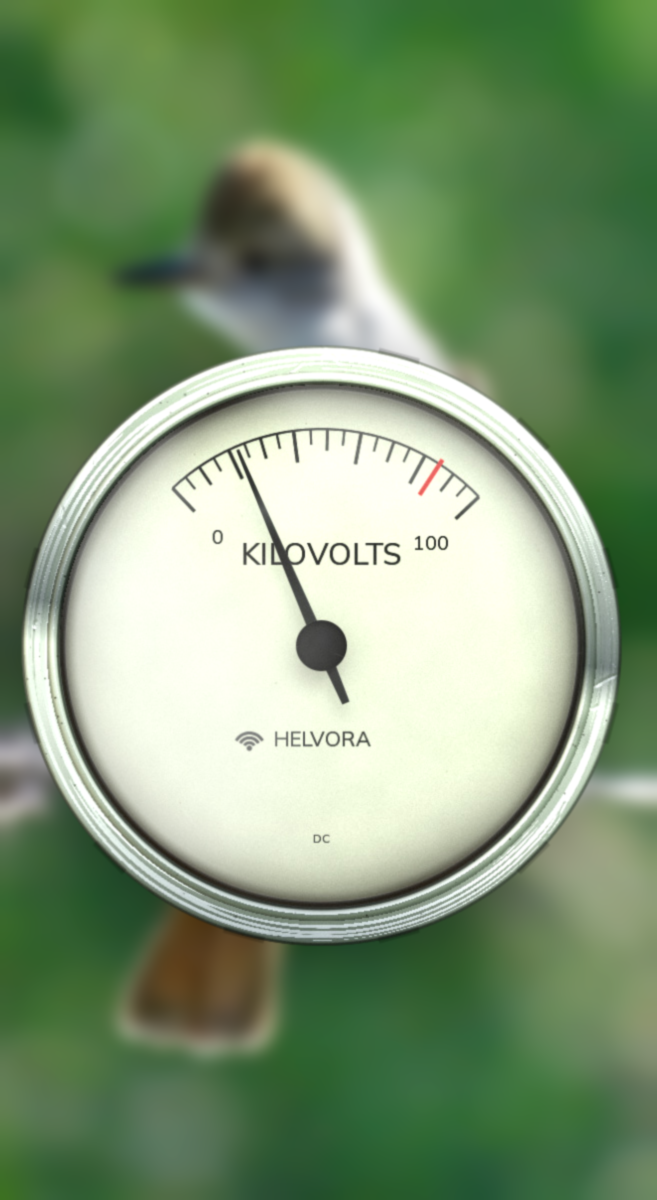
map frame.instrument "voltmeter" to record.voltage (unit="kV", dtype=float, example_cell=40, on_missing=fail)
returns 22.5
